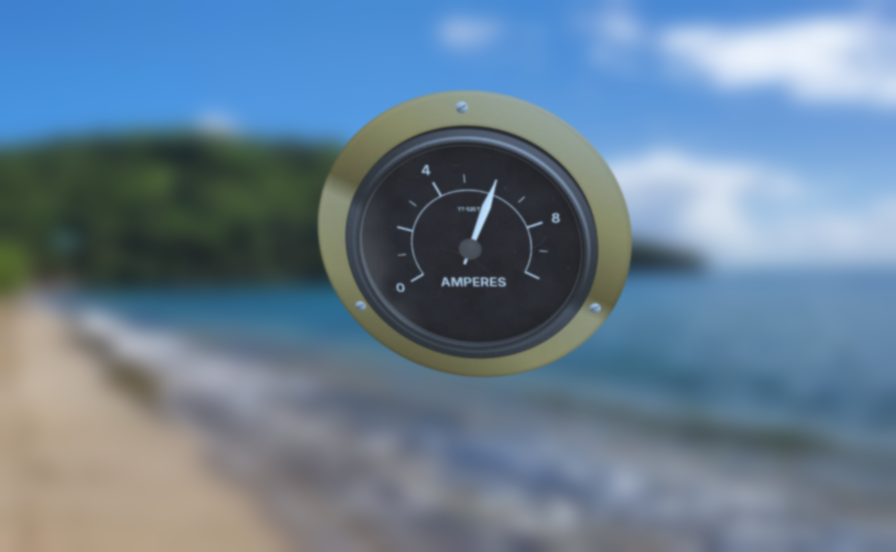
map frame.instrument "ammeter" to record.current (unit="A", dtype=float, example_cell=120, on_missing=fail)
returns 6
